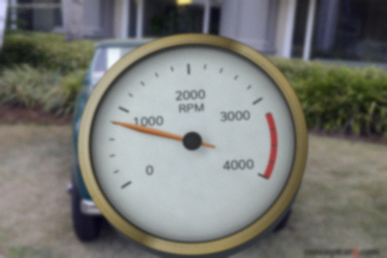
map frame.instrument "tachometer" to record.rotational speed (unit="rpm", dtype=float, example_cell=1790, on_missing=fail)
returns 800
